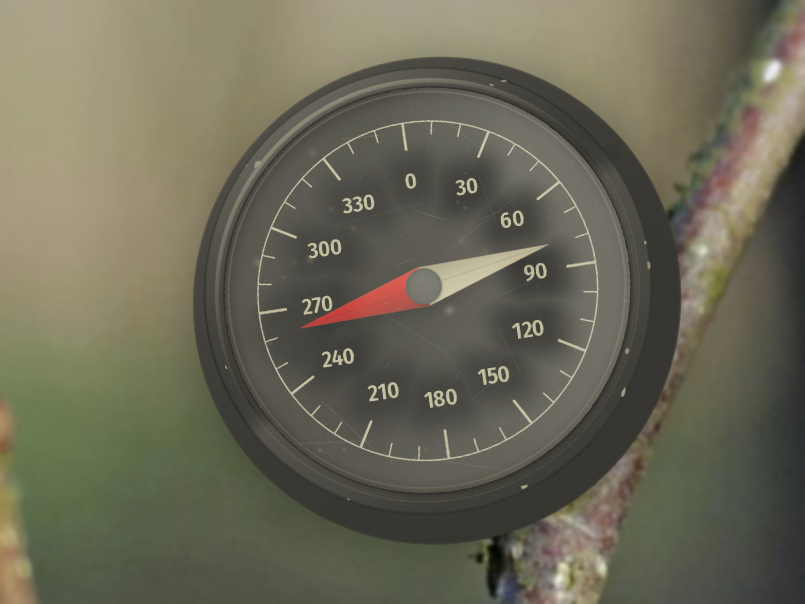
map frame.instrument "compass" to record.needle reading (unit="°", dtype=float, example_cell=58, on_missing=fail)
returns 260
